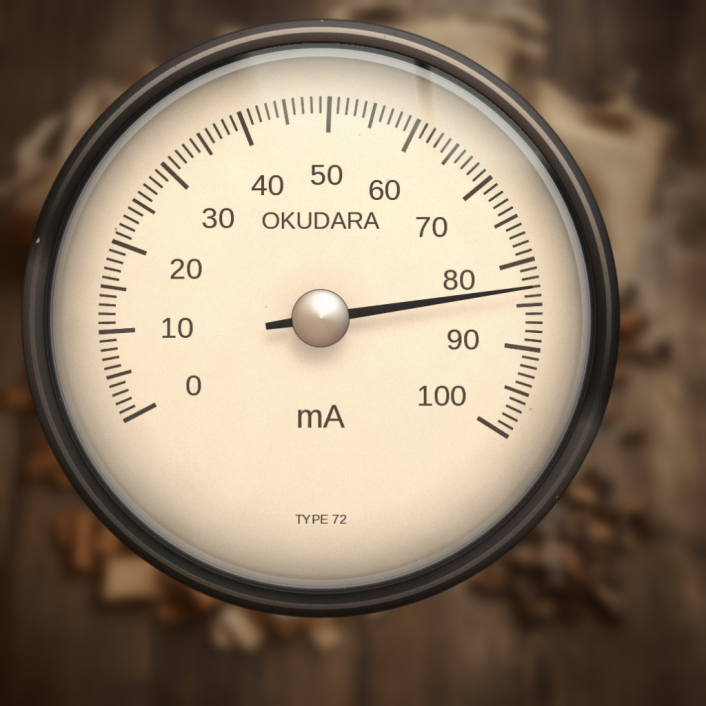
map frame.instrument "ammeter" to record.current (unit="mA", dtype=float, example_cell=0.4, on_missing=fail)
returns 83
